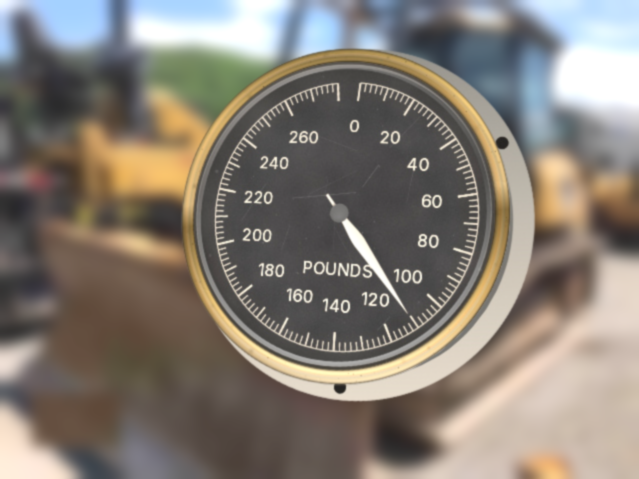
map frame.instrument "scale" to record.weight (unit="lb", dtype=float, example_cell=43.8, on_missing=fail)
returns 110
